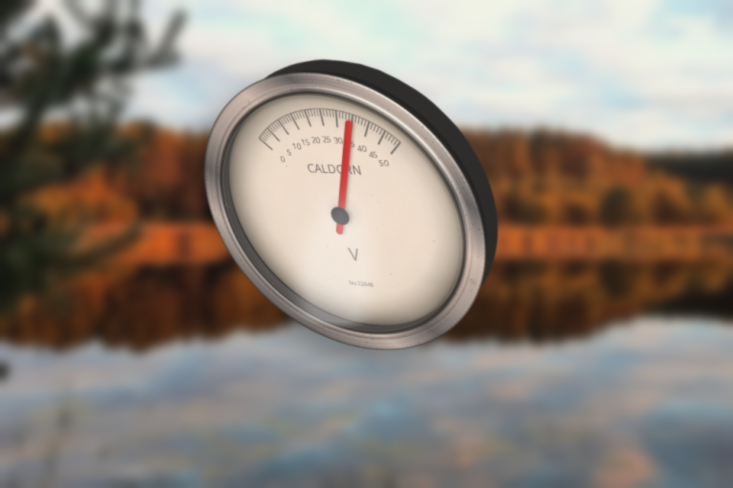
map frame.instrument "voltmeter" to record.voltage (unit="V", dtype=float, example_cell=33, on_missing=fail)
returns 35
